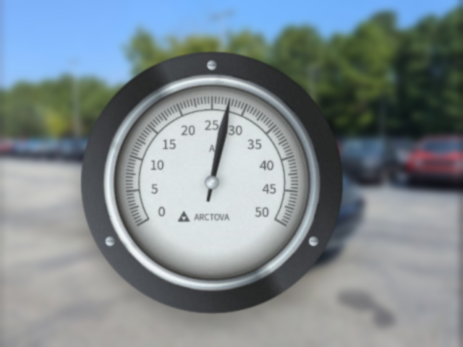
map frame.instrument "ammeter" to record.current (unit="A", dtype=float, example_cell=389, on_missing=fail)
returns 27.5
